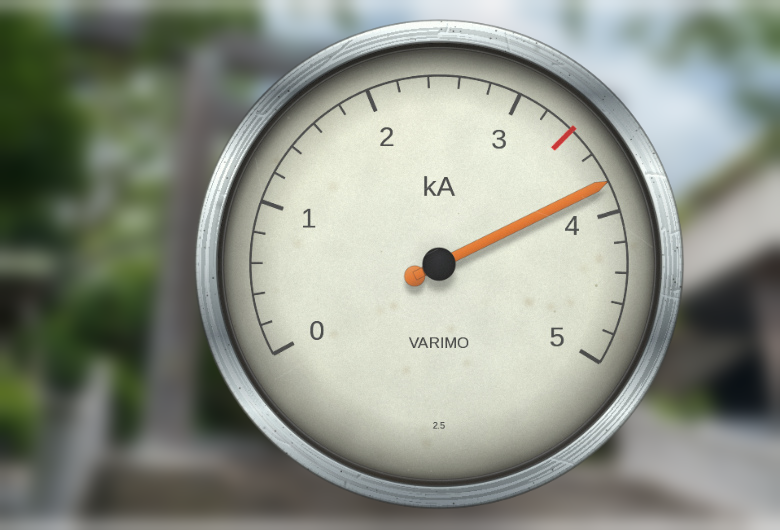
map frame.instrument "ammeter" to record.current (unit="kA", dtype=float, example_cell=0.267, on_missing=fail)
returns 3.8
